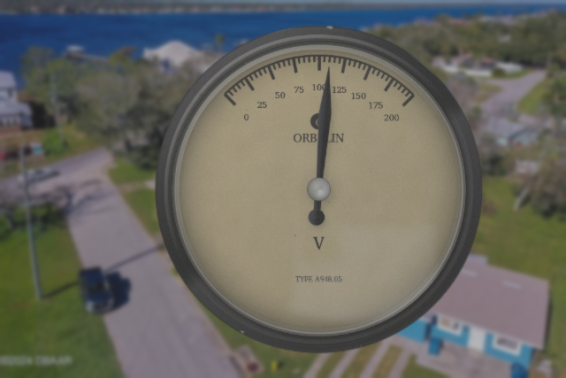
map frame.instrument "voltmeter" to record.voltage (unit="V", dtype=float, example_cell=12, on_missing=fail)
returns 110
